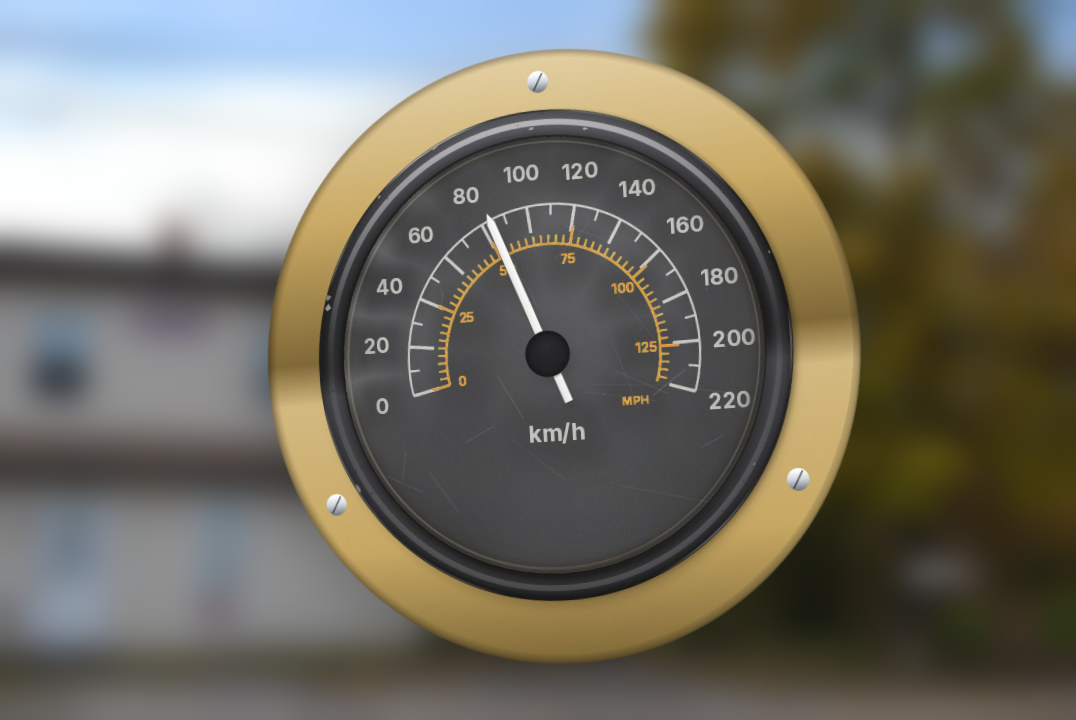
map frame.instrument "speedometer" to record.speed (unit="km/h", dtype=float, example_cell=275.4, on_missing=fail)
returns 85
